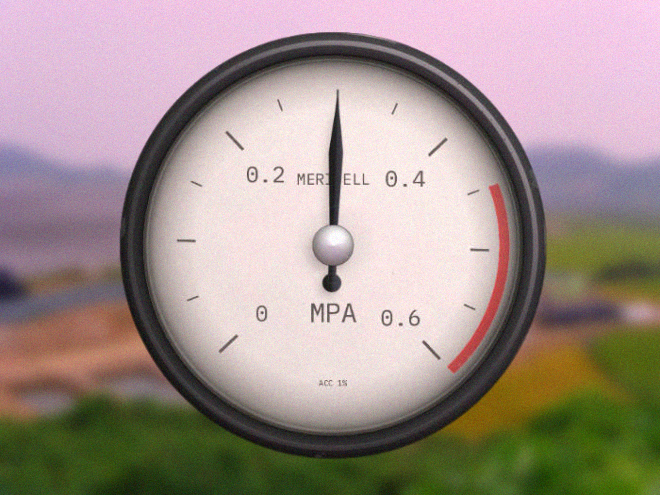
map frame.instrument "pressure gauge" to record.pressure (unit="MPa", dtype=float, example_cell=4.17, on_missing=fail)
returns 0.3
